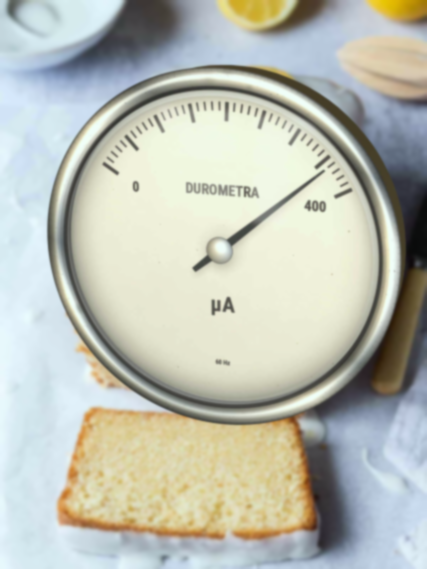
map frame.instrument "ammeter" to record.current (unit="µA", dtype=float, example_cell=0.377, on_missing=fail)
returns 360
